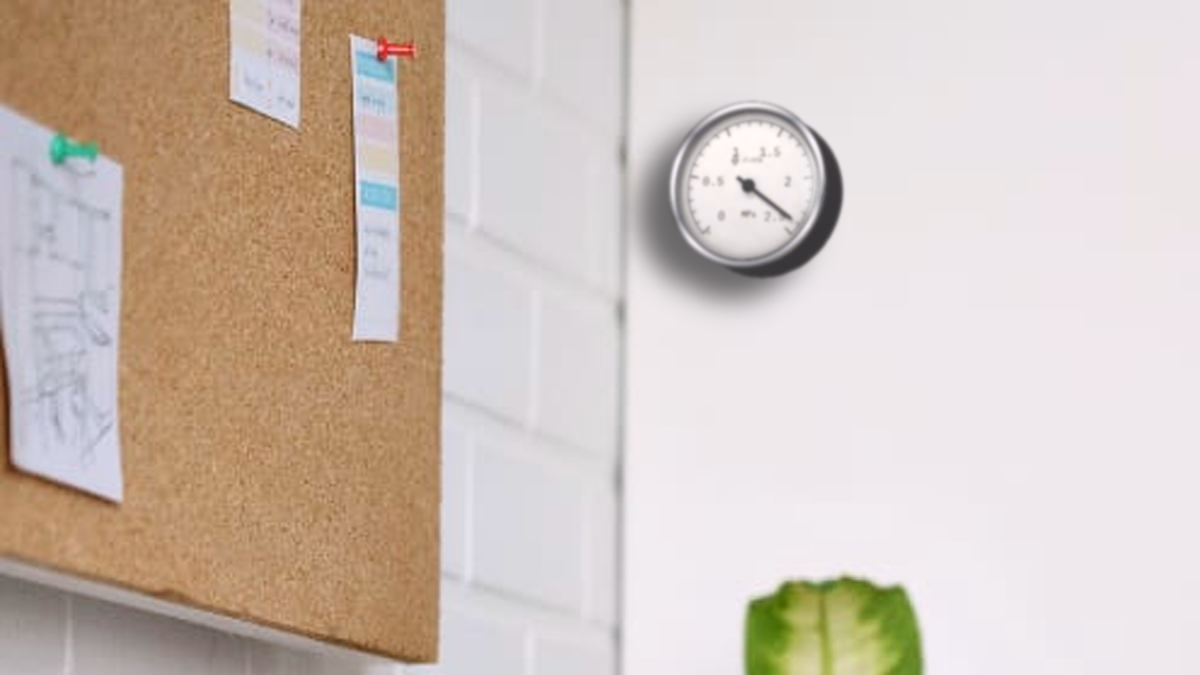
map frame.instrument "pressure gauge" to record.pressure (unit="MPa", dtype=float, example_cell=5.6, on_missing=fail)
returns 2.4
